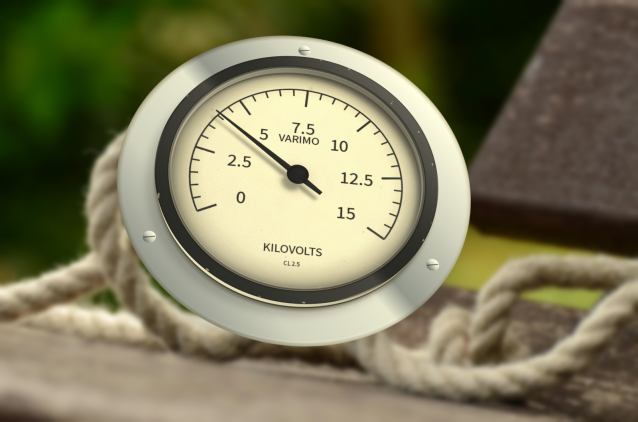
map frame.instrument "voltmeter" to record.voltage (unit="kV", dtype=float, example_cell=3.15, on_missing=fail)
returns 4
